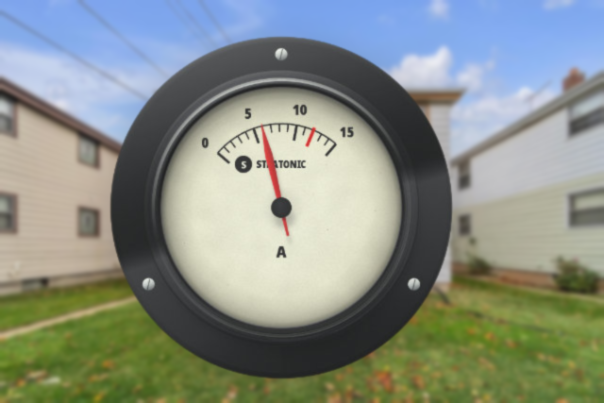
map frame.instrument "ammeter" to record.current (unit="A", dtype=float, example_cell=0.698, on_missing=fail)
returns 6
